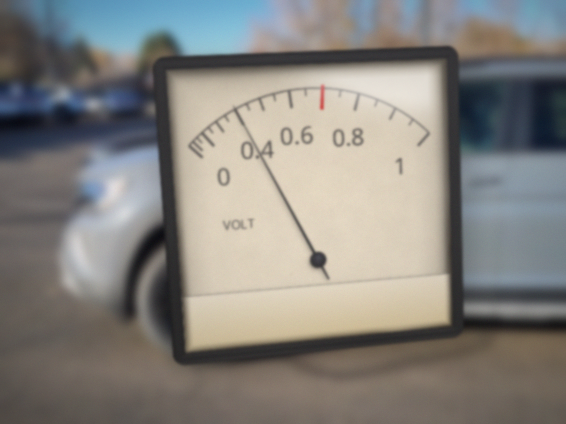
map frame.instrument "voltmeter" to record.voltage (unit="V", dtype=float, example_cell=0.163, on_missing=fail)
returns 0.4
